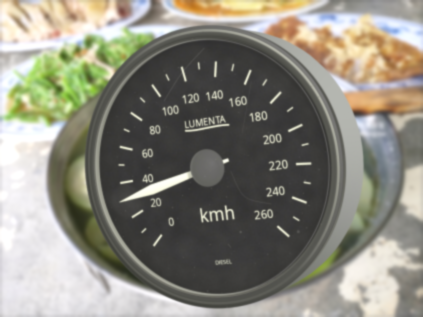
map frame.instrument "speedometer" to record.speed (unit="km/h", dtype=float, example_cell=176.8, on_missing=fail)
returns 30
